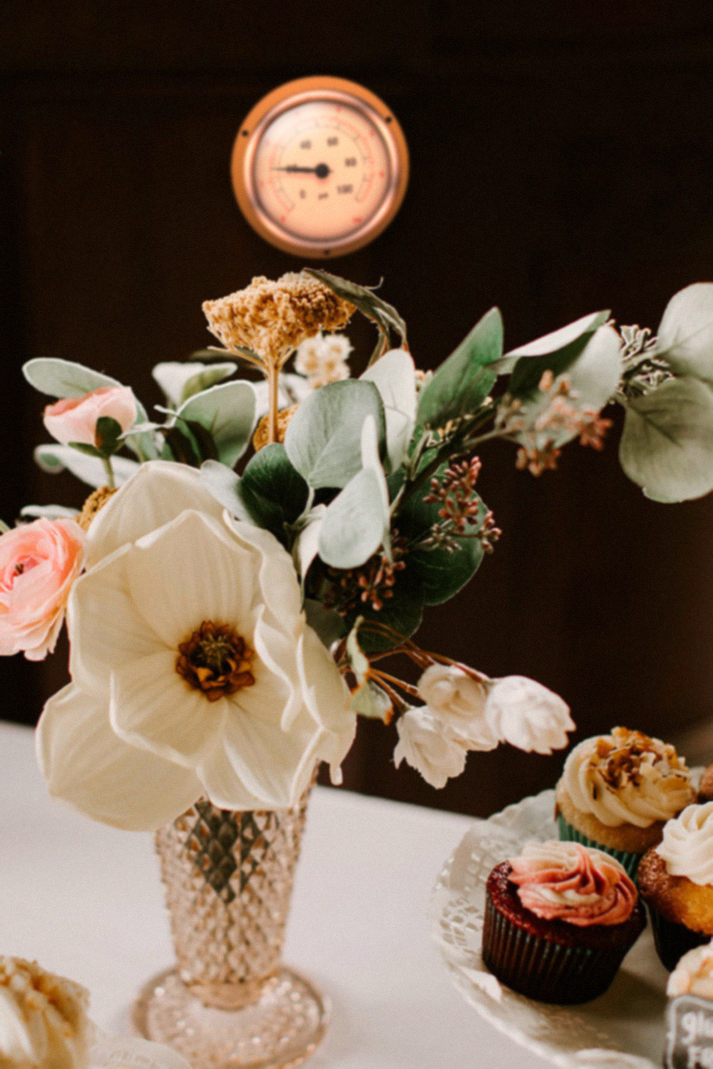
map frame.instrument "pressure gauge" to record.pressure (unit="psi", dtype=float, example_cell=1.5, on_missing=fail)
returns 20
